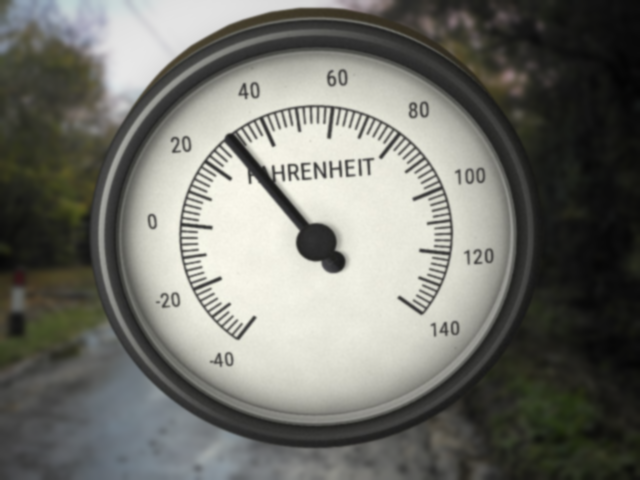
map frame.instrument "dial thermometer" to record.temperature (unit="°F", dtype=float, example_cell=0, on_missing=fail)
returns 30
